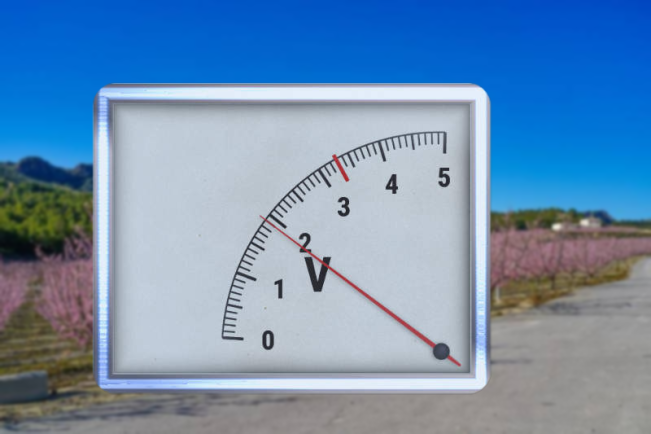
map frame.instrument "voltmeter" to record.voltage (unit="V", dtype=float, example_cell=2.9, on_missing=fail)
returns 1.9
